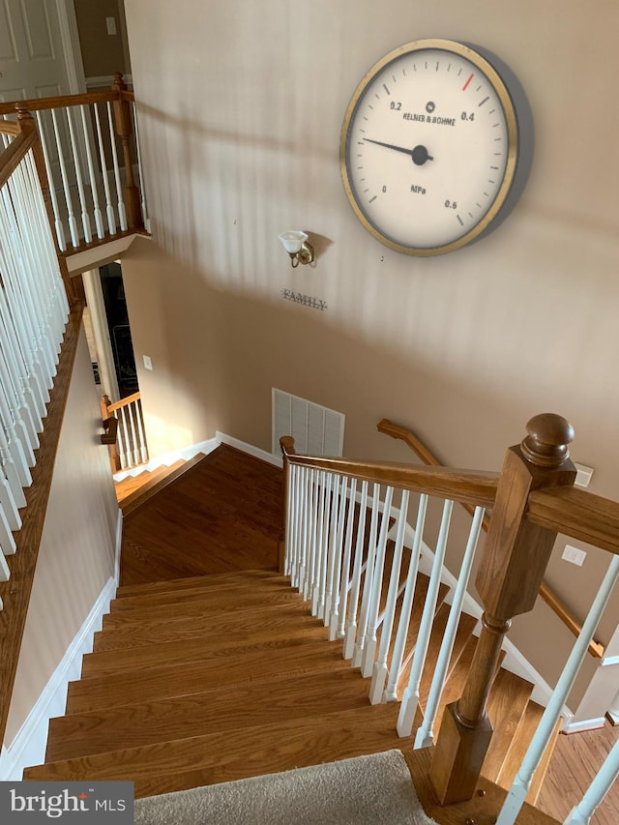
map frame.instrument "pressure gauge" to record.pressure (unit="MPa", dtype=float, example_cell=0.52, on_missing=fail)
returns 0.11
